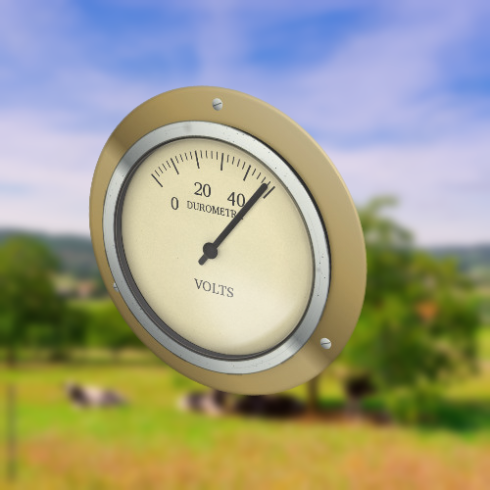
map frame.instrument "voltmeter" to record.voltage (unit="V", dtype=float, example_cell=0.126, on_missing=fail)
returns 48
